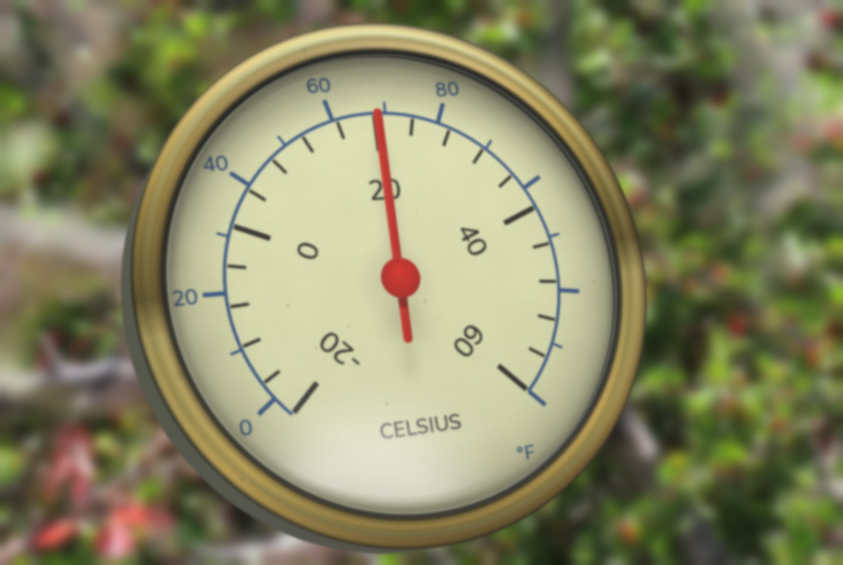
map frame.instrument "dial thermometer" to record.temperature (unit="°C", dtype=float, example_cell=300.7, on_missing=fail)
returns 20
